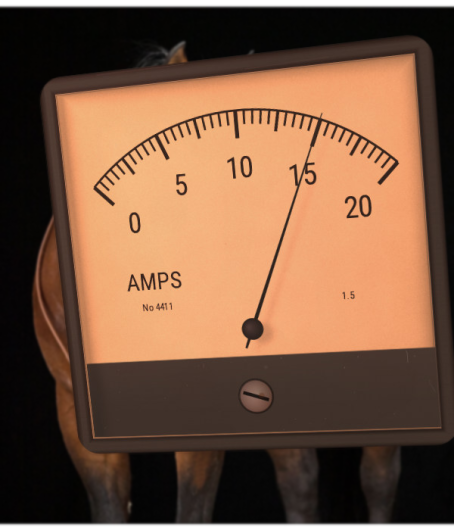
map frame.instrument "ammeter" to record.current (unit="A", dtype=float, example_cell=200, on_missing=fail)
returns 15
